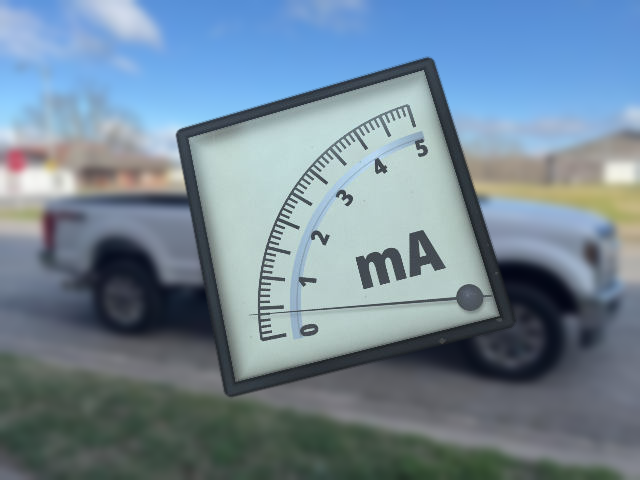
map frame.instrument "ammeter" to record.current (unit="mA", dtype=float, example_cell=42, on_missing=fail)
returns 0.4
